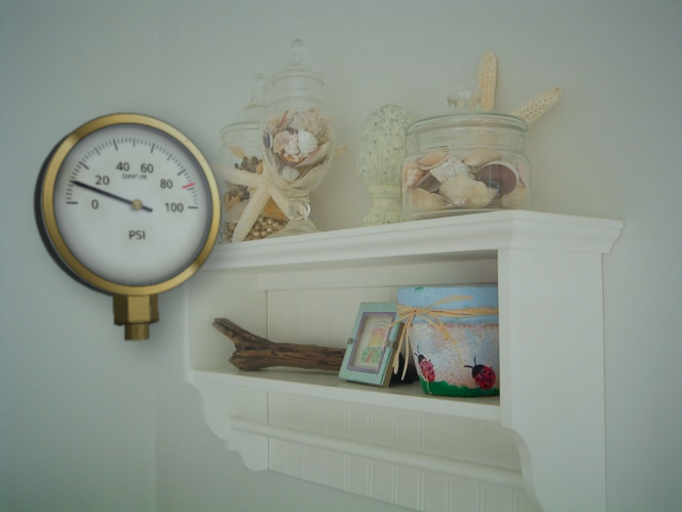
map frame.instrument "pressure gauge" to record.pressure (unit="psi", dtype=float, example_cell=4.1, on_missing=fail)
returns 10
